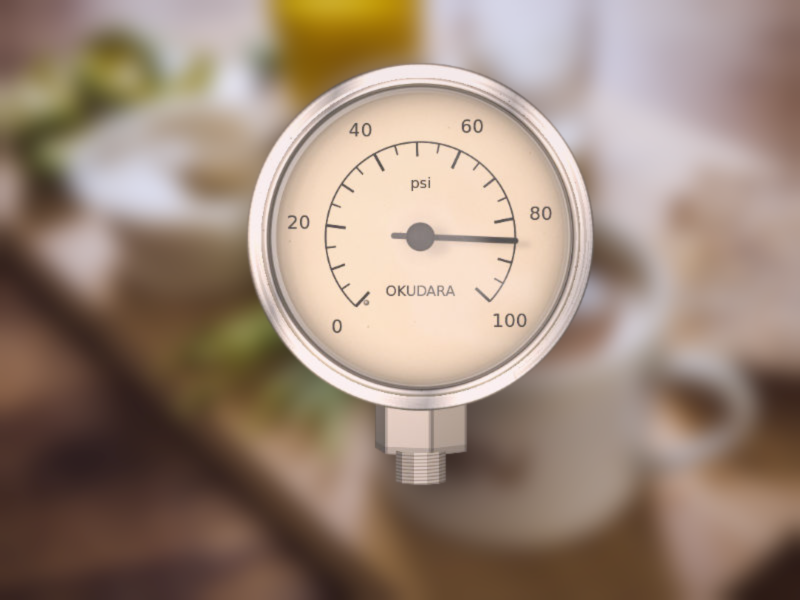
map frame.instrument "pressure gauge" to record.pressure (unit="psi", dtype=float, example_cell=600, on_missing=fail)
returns 85
